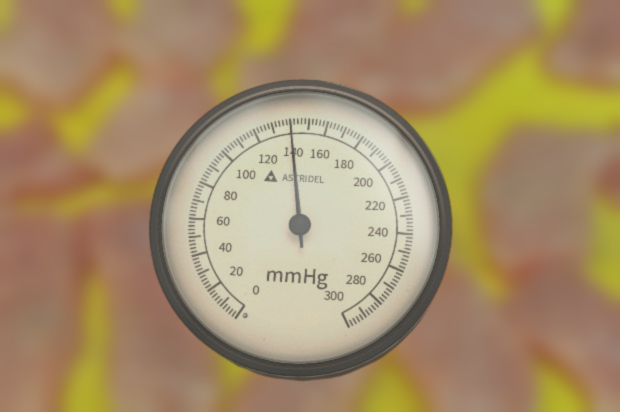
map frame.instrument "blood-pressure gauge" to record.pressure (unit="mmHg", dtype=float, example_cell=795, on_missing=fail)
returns 140
